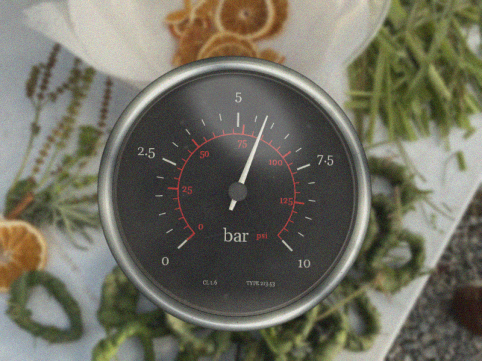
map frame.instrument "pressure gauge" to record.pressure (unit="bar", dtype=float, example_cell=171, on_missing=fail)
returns 5.75
